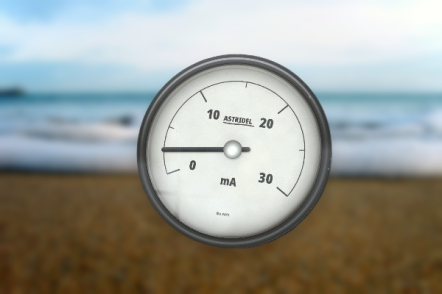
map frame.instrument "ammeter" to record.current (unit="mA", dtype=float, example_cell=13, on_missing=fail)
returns 2.5
